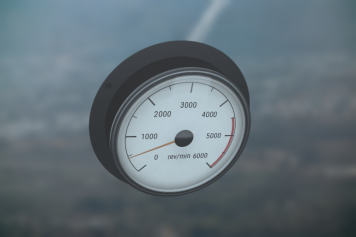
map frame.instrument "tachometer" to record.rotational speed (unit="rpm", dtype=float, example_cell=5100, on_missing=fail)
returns 500
